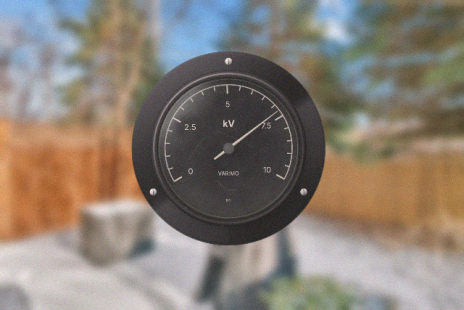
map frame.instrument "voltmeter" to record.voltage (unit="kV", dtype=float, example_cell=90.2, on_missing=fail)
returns 7.25
